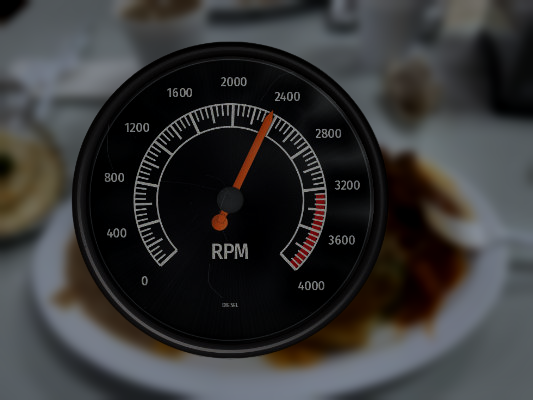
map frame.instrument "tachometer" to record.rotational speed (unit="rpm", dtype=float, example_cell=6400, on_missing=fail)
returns 2350
